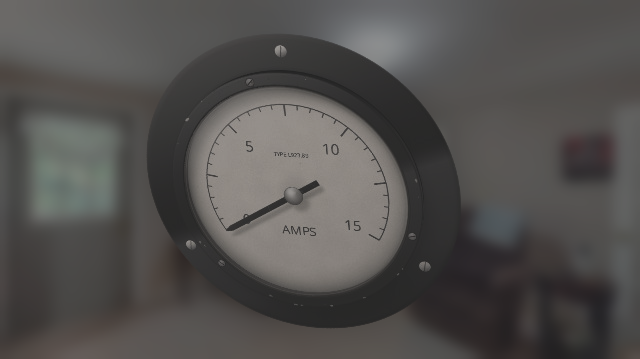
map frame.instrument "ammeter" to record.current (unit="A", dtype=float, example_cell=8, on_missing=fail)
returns 0
